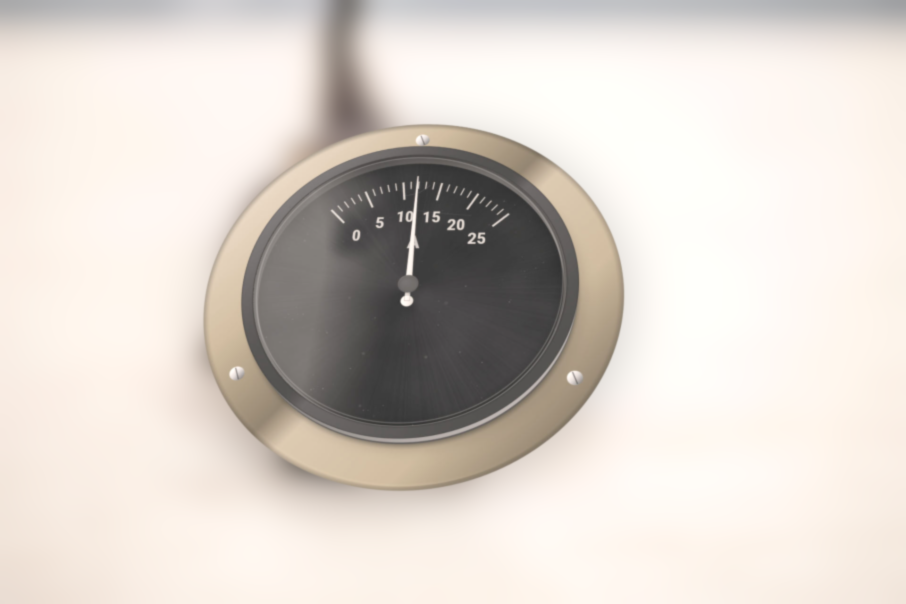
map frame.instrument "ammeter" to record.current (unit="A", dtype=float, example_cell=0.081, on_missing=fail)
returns 12
